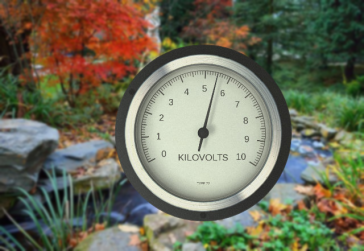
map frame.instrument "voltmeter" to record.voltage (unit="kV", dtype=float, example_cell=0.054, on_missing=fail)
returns 5.5
